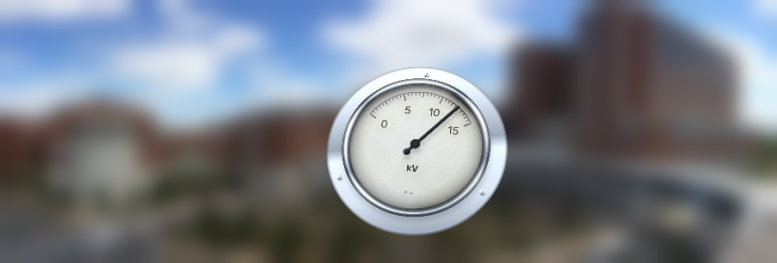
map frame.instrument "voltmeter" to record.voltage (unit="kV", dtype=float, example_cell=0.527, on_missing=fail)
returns 12.5
